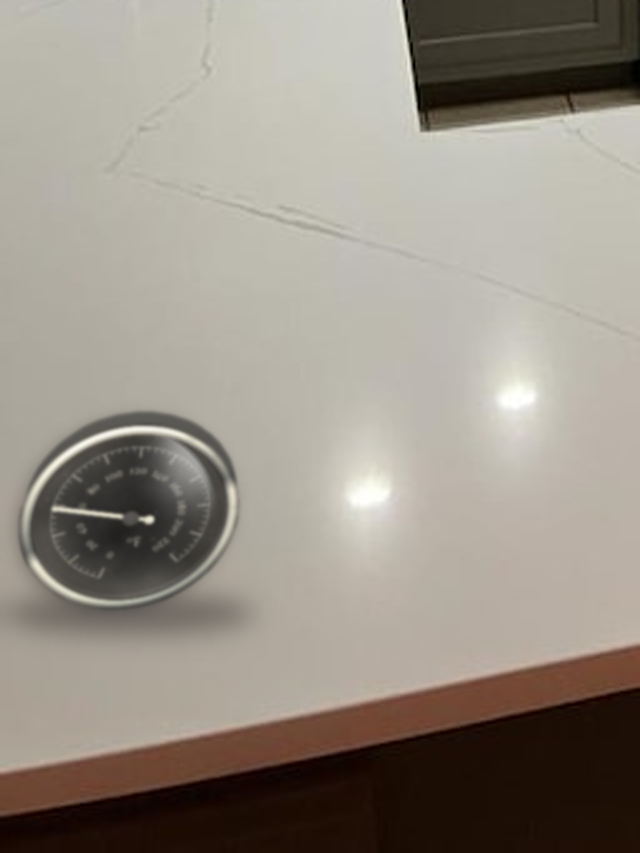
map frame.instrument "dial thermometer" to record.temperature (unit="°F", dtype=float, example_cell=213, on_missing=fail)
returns 60
